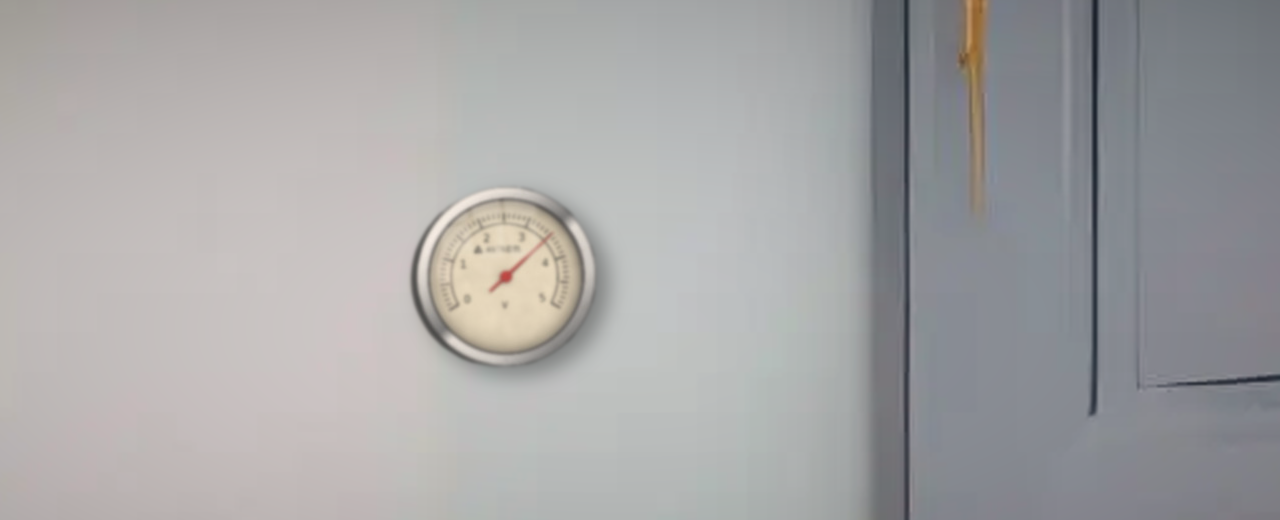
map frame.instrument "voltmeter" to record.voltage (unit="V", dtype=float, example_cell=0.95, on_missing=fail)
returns 3.5
